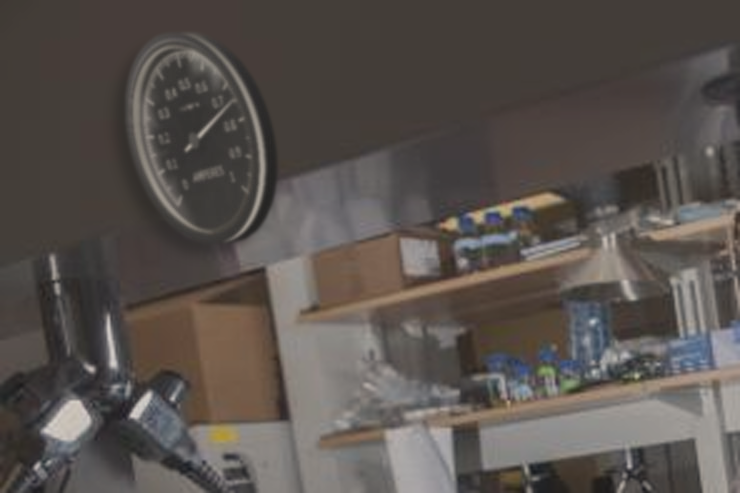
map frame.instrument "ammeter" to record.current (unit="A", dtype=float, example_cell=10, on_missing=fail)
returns 0.75
